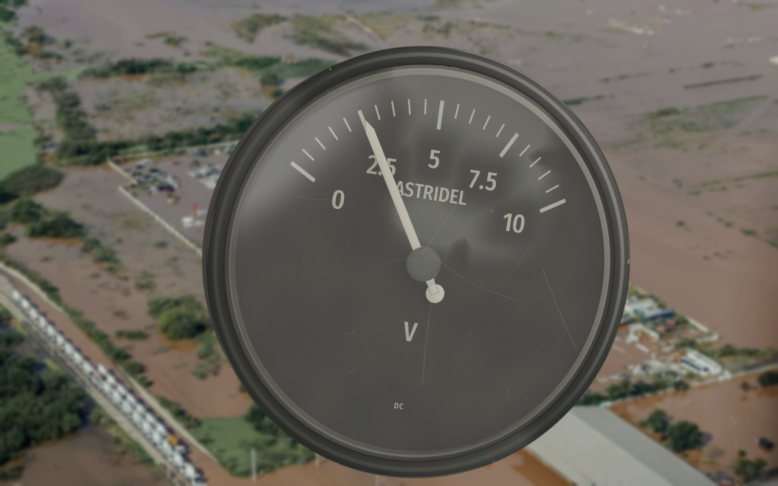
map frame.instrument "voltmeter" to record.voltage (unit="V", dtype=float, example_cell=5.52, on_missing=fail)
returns 2.5
